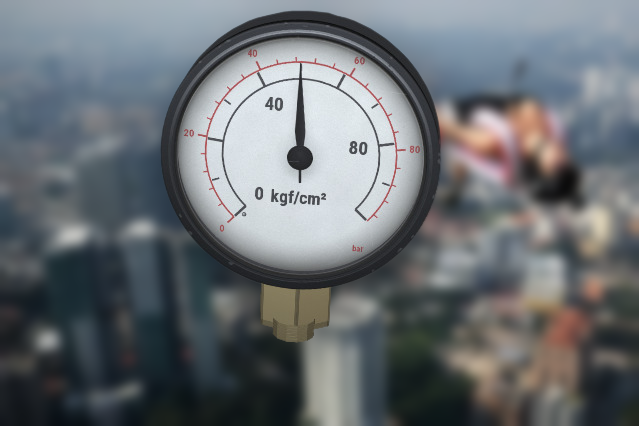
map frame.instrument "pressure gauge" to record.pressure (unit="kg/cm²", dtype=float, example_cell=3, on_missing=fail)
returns 50
